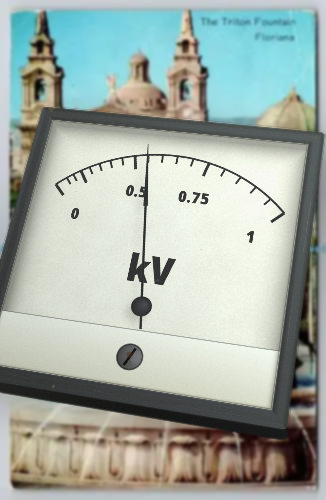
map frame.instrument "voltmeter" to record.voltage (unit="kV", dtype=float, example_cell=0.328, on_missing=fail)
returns 0.55
